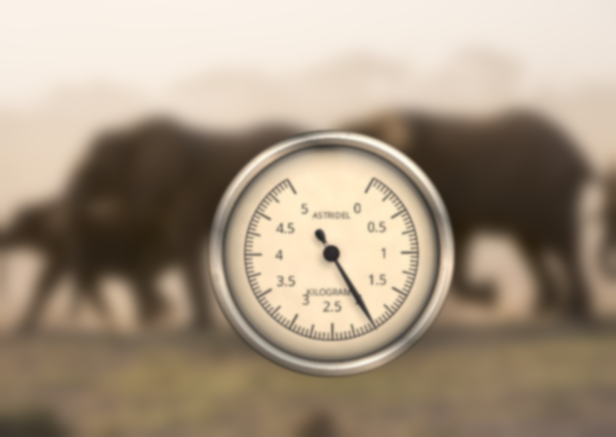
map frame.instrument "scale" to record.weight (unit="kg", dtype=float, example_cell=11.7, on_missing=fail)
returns 2
